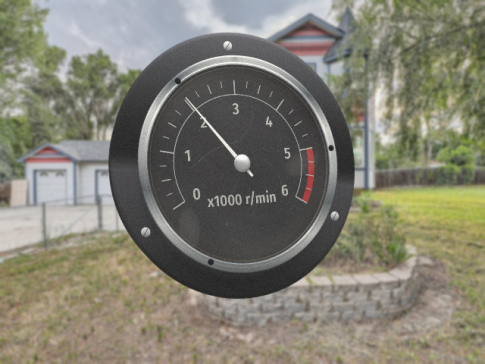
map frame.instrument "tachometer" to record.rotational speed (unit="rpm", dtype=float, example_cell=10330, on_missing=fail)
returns 2000
